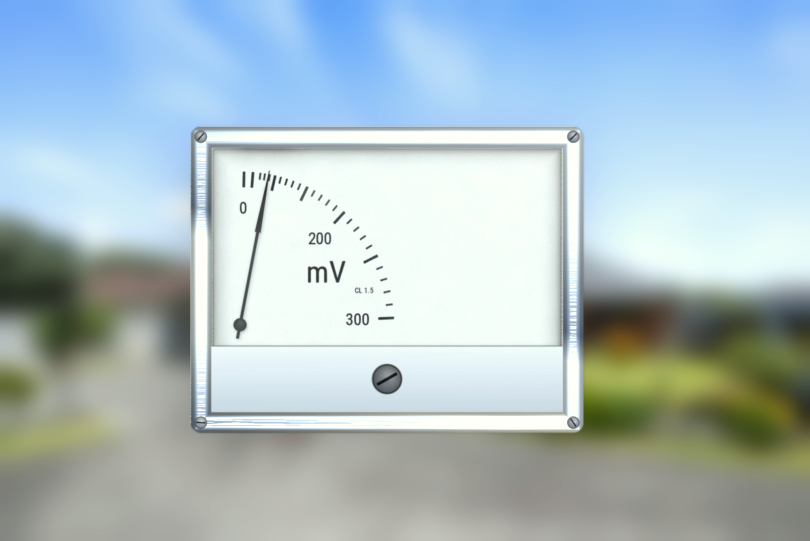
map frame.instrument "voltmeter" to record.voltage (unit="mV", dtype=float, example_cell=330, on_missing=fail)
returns 90
